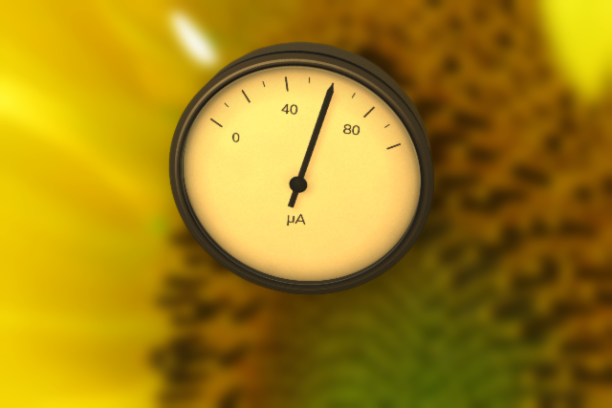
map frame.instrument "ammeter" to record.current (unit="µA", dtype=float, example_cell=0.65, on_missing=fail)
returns 60
